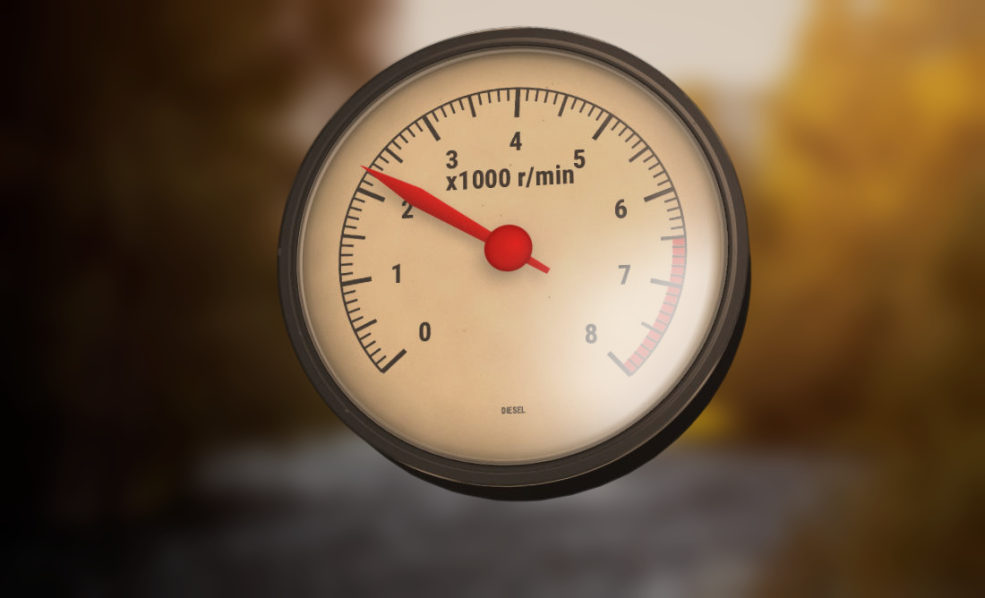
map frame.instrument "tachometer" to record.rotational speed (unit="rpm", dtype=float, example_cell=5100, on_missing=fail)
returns 2200
